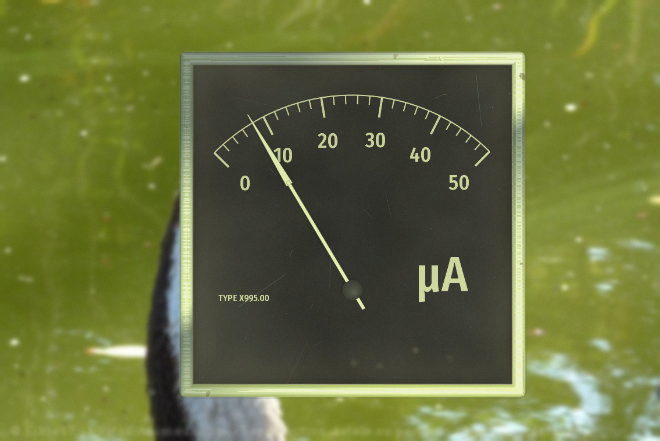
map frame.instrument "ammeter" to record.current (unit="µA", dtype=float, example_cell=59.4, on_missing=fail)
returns 8
